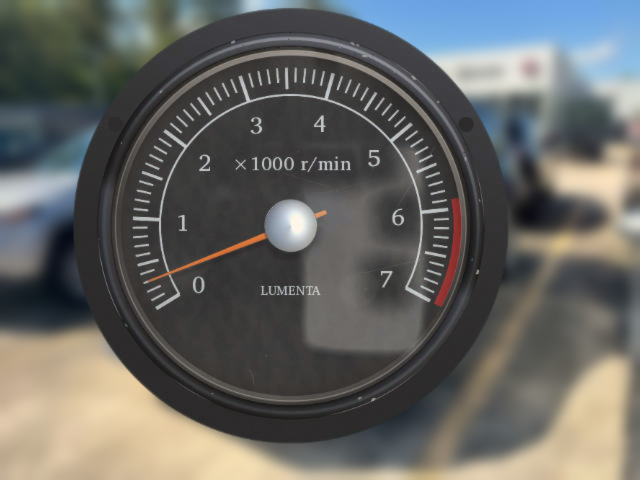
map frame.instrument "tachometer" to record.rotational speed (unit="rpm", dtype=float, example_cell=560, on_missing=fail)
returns 300
